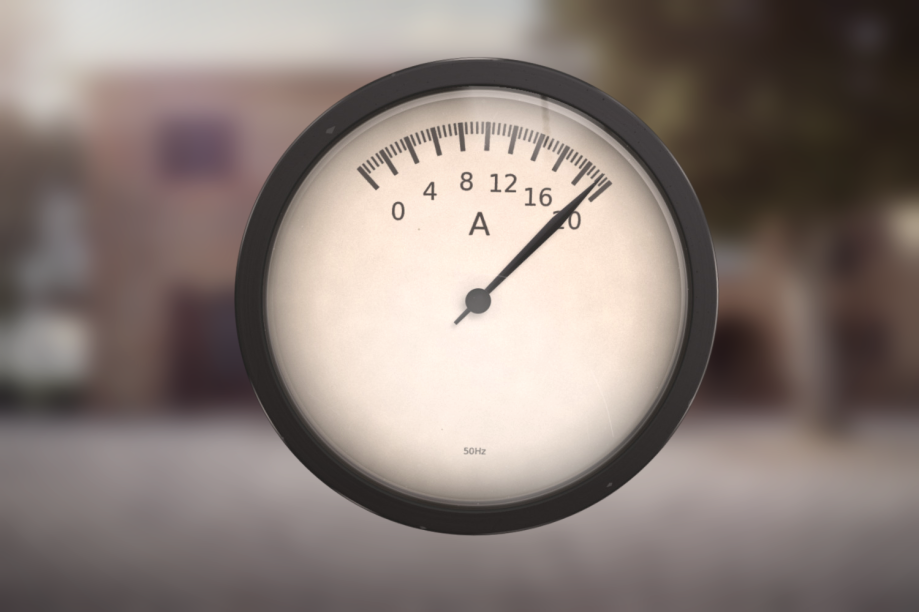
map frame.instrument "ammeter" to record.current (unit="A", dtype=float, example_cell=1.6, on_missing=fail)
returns 19.2
